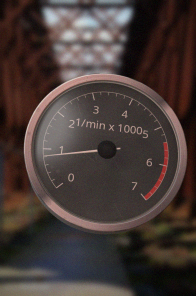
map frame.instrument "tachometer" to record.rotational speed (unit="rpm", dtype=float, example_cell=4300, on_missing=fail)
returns 800
